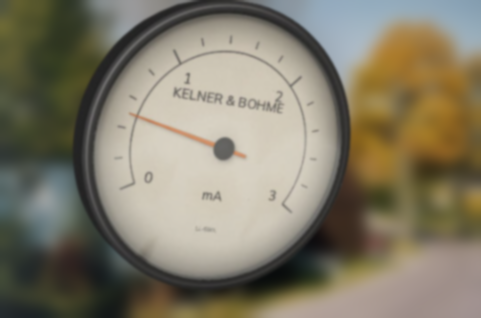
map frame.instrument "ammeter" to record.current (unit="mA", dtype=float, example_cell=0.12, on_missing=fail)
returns 0.5
